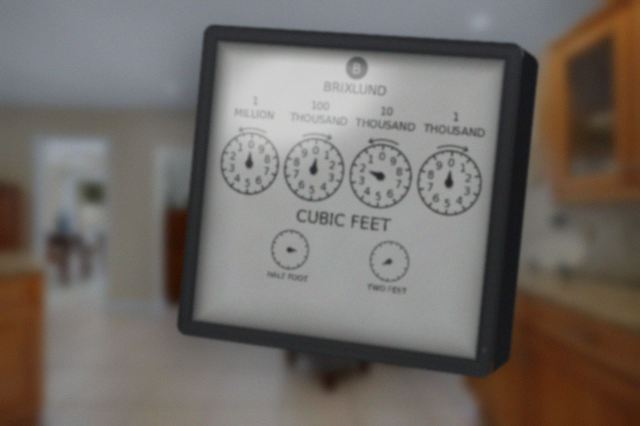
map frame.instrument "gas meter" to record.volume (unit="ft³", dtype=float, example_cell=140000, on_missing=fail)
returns 2000
